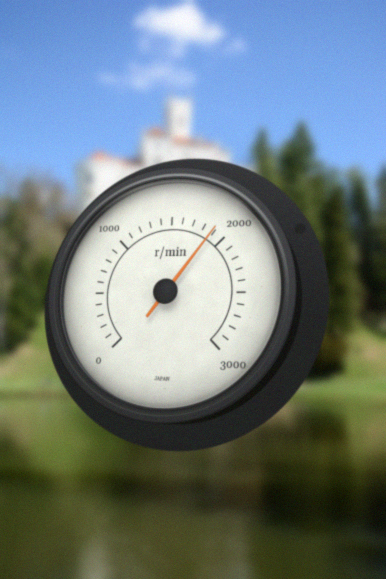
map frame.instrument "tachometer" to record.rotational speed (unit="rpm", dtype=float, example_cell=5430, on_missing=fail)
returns 1900
